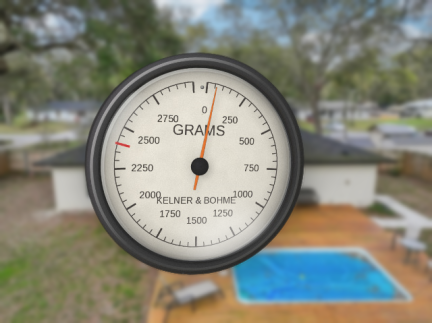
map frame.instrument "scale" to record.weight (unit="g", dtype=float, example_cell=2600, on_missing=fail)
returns 50
